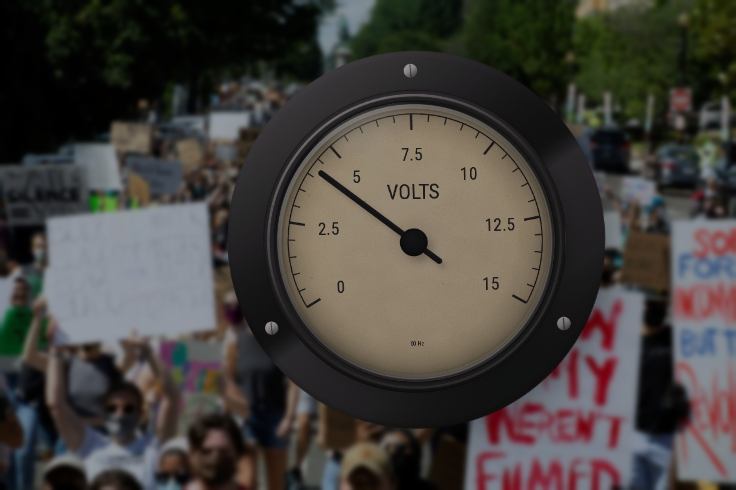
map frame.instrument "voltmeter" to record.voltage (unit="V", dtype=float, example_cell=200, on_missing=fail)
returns 4.25
